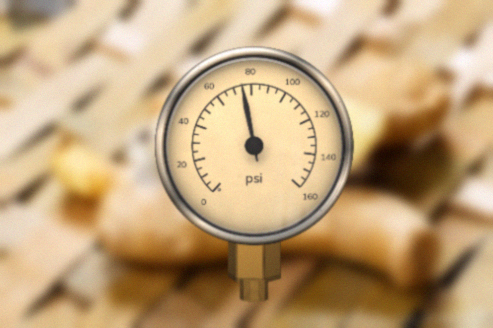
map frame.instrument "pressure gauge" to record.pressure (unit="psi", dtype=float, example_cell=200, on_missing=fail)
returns 75
